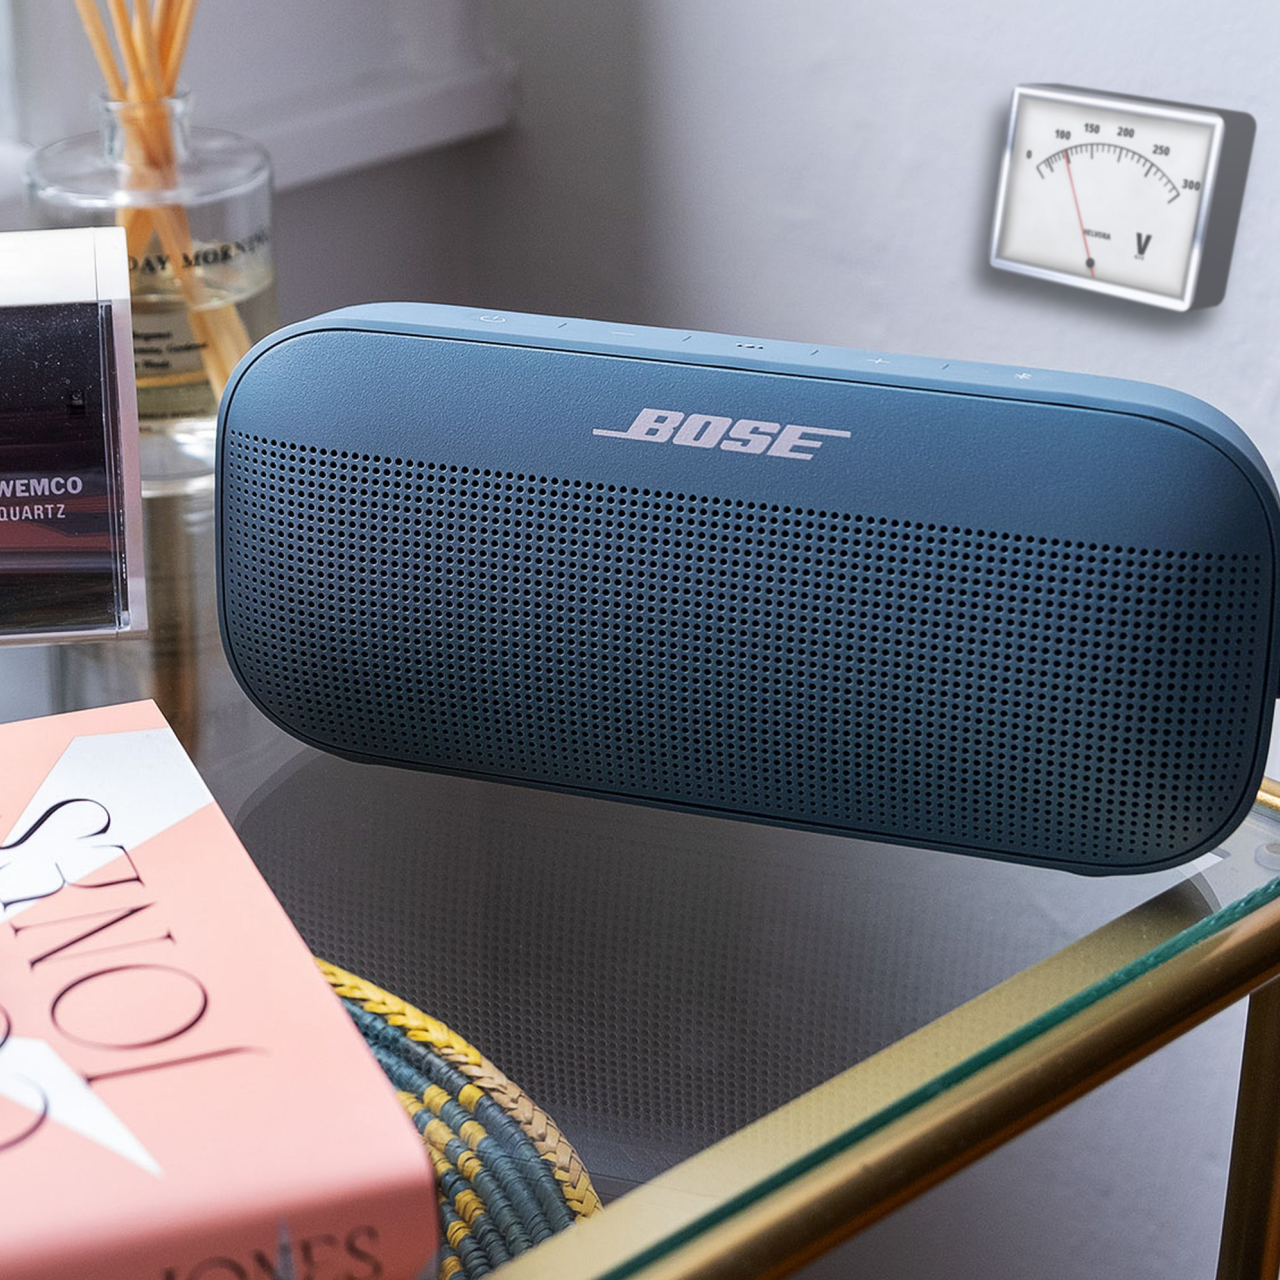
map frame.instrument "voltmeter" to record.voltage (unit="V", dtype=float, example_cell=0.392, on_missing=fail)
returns 100
